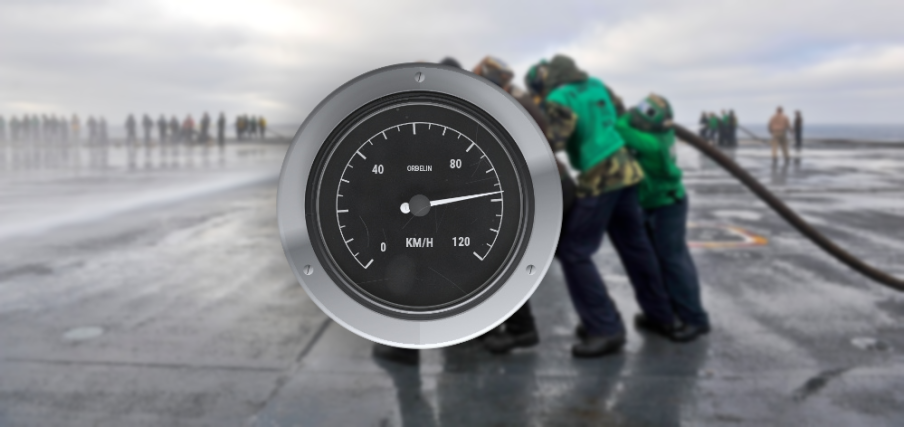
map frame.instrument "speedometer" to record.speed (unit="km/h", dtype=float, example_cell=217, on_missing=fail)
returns 97.5
